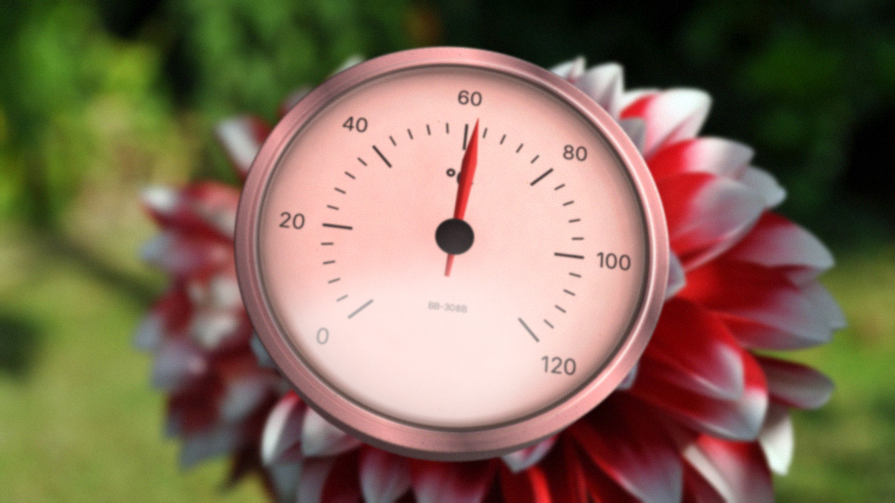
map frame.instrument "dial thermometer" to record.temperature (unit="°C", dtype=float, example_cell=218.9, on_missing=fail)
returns 62
